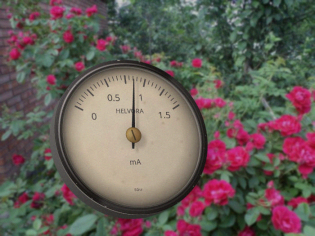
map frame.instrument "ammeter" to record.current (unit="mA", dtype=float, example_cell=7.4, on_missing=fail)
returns 0.85
